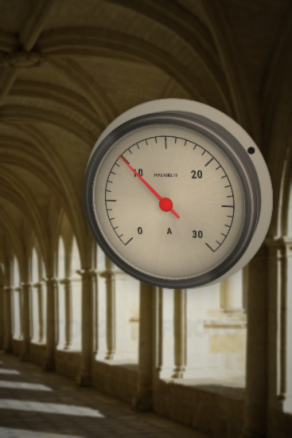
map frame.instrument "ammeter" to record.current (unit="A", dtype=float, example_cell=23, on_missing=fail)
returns 10
